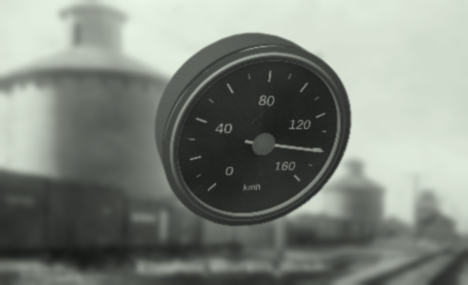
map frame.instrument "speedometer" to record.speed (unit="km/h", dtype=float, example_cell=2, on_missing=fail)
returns 140
